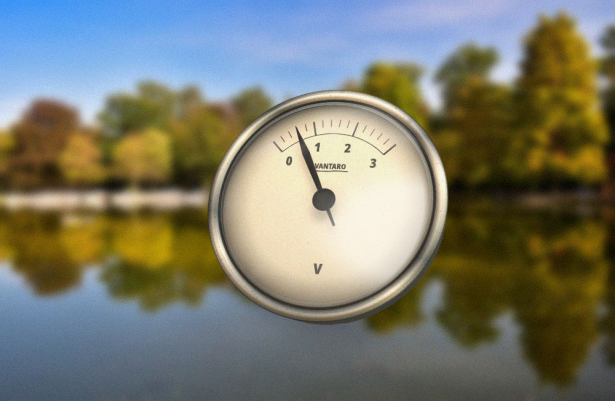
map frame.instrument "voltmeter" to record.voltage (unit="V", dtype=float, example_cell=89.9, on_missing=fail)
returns 0.6
